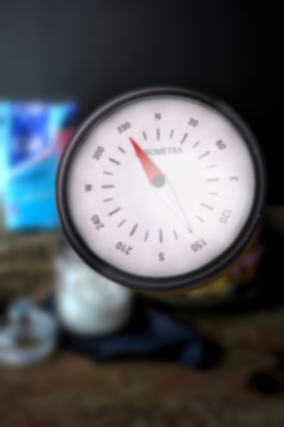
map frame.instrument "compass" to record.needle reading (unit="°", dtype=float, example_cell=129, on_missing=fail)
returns 330
